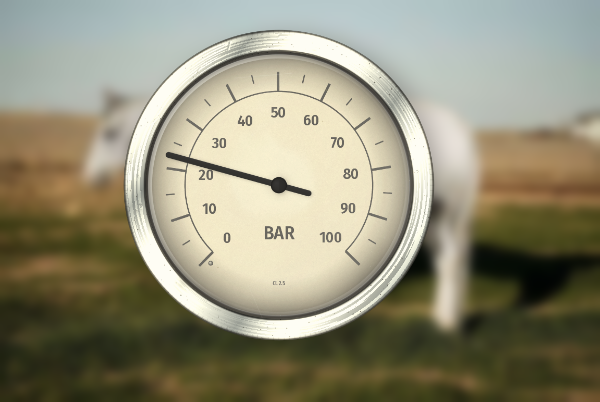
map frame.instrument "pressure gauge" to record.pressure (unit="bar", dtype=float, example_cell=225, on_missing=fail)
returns 22.5
